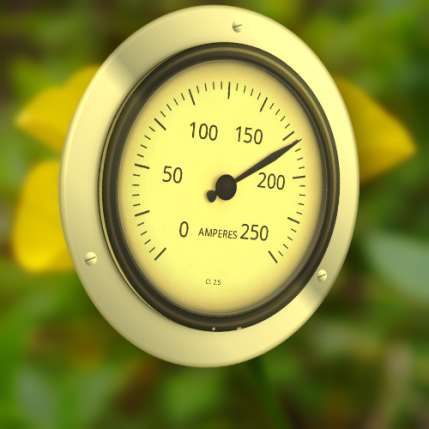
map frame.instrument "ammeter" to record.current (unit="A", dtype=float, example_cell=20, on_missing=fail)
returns 180
